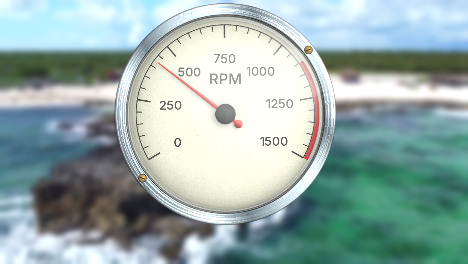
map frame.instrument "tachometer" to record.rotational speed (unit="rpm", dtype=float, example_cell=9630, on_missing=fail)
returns 425
